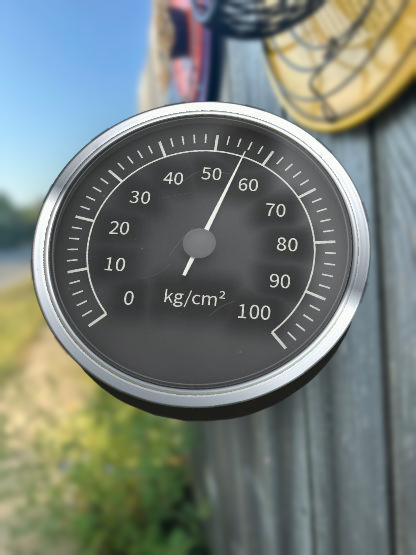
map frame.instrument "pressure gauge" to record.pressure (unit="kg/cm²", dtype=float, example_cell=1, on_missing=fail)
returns 56
